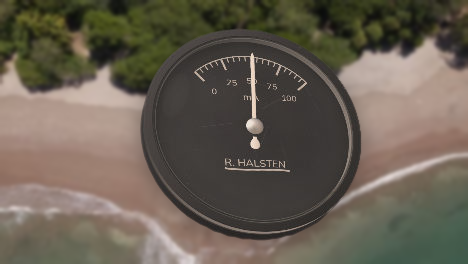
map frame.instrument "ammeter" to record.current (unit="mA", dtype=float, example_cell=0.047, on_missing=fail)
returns 50
